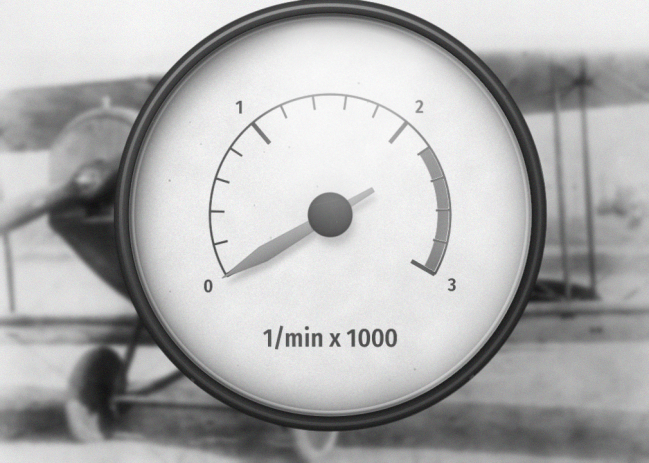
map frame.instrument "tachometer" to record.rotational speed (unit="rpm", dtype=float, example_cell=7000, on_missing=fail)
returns 0
